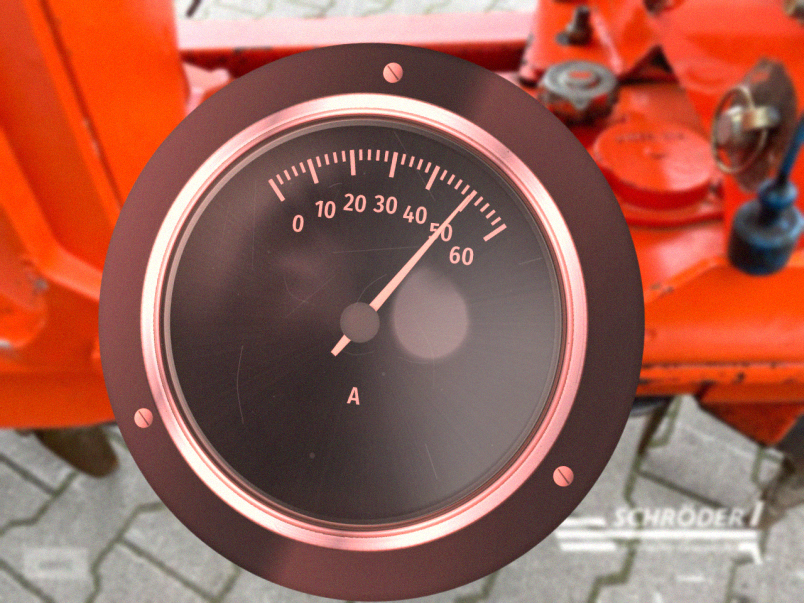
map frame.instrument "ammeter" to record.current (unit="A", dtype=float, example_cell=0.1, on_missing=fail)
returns 50
